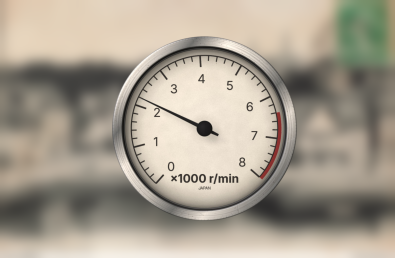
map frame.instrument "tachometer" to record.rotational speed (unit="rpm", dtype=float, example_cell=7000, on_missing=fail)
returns 2200
